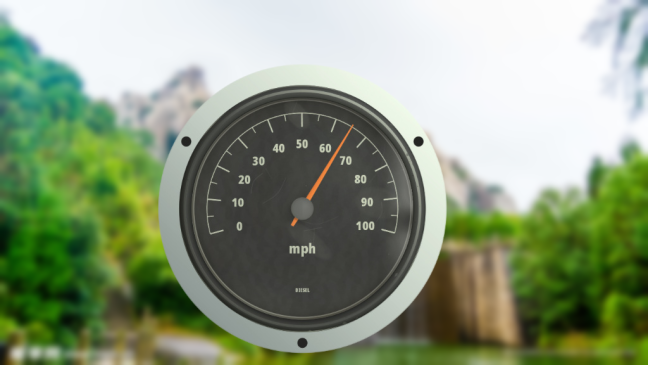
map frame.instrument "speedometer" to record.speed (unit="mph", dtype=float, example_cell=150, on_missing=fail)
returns 65
